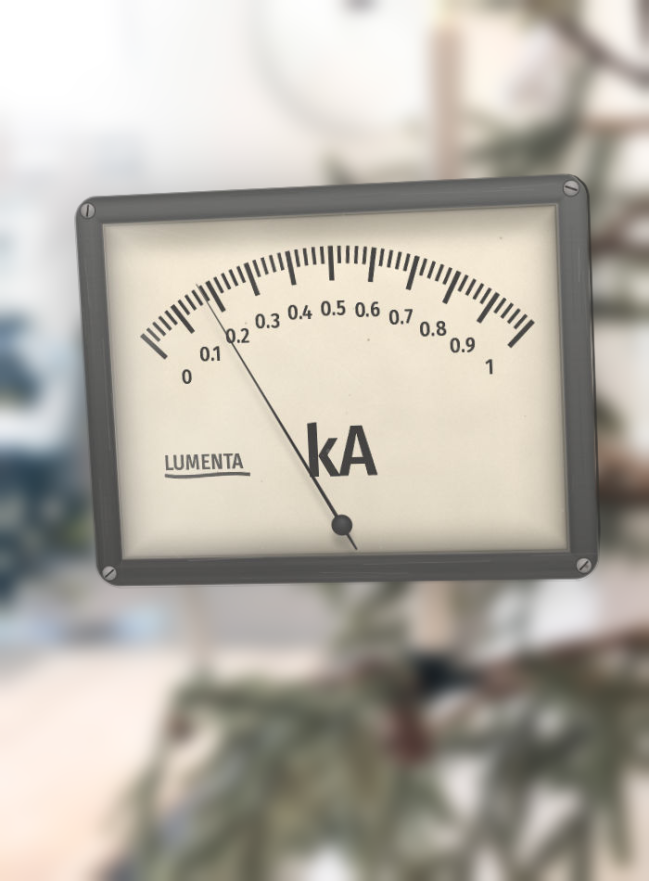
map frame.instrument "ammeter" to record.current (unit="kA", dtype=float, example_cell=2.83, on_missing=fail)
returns 0.18
